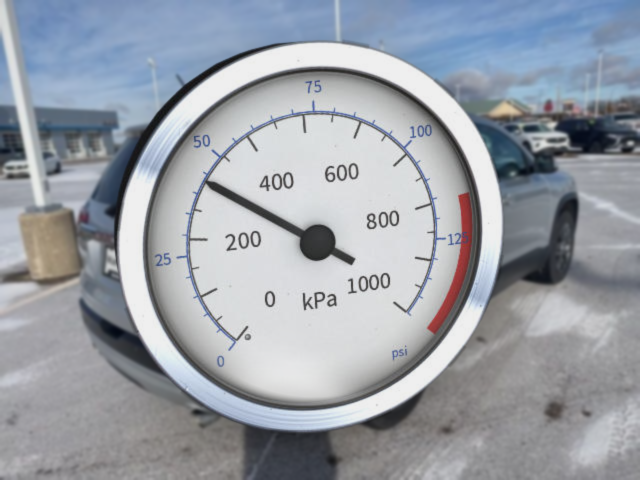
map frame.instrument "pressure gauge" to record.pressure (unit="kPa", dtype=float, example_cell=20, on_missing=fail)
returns 300
